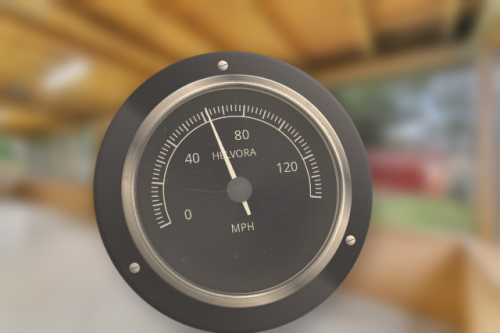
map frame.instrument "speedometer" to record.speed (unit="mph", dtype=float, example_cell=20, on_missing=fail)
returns 62
